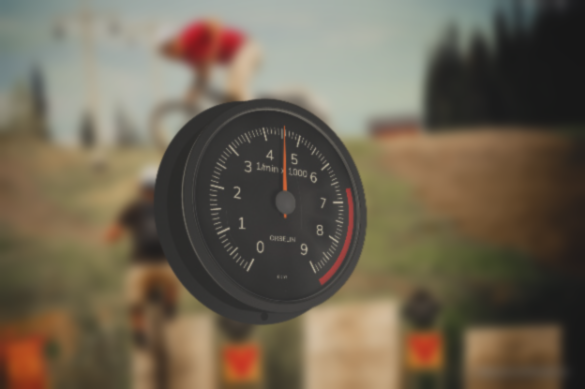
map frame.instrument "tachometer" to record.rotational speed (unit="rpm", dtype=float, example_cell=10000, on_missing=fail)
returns 4500
